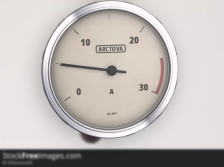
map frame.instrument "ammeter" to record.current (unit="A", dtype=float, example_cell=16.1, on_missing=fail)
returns 5
